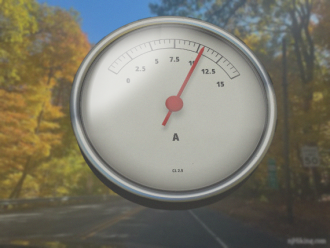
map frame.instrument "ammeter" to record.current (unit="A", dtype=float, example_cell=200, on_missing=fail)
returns 10.5
